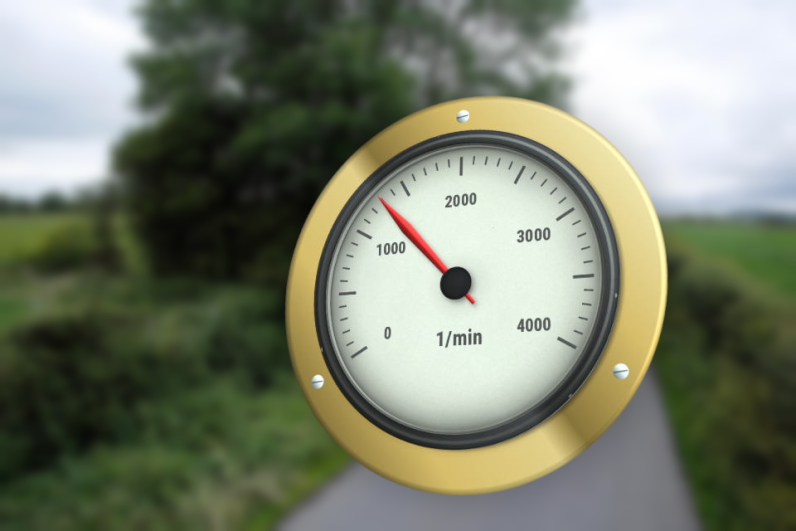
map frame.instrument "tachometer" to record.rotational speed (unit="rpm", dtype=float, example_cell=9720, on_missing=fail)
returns 1300
